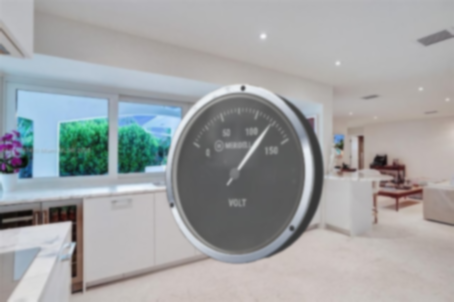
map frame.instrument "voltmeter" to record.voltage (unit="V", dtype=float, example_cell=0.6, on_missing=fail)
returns 125
